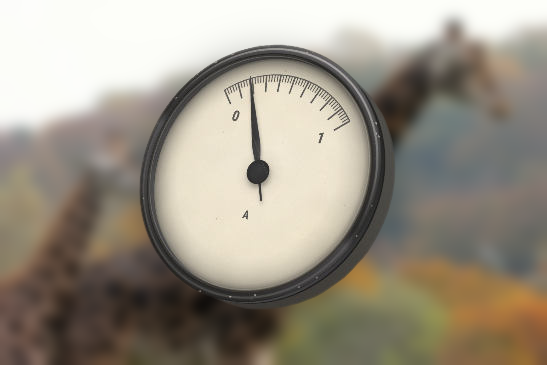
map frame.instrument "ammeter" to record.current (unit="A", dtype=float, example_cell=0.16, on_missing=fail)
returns 0.2
